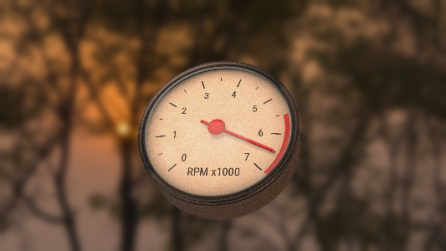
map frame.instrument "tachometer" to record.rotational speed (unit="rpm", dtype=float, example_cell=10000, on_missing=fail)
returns 6500
